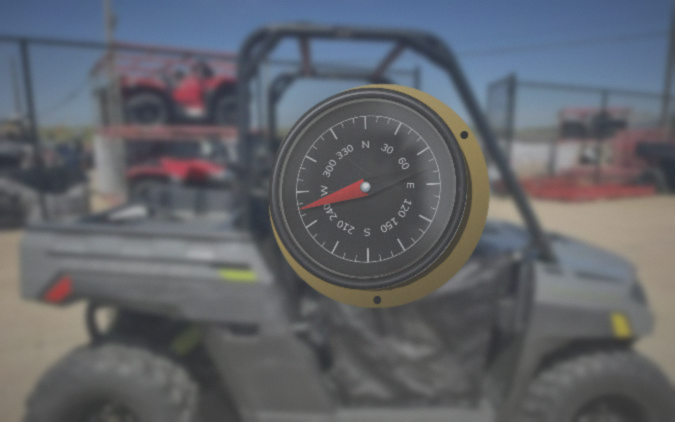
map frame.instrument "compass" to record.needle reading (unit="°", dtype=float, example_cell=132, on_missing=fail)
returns 255
